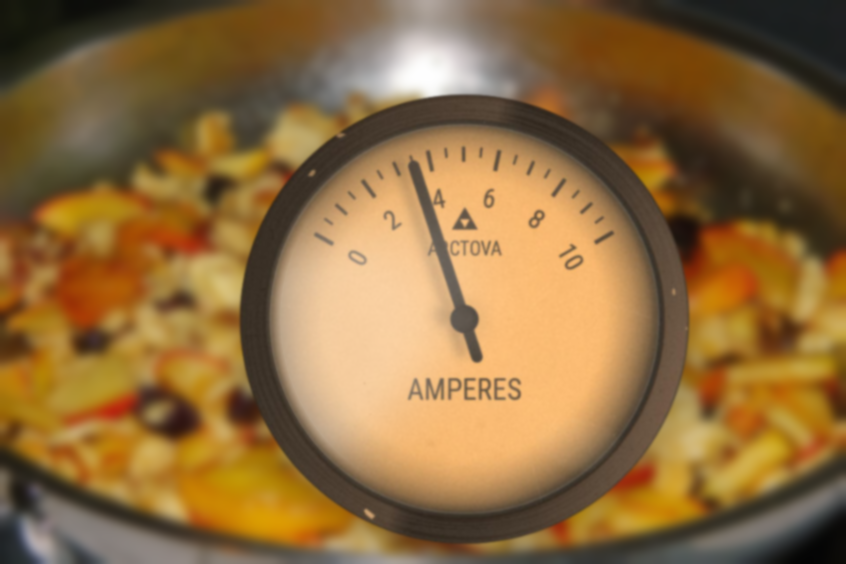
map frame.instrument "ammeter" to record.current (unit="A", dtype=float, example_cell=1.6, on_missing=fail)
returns 3.5
